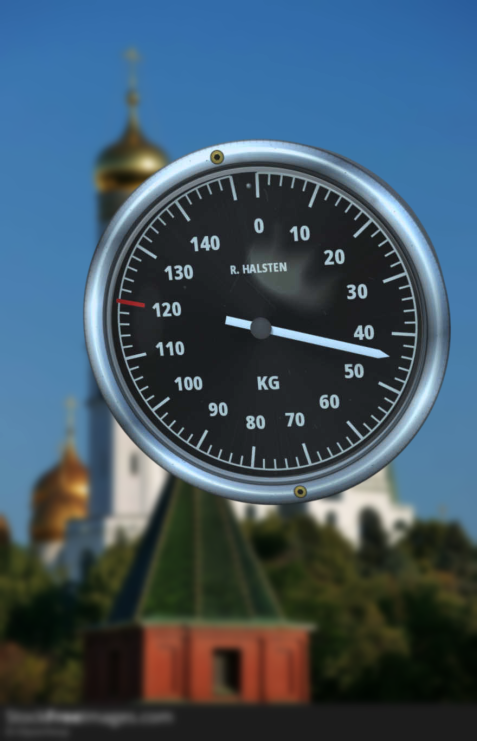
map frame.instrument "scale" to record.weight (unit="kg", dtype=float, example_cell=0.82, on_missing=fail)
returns 44
